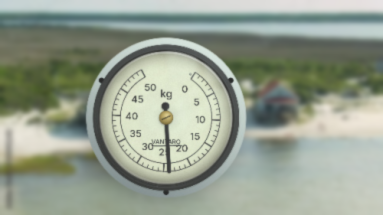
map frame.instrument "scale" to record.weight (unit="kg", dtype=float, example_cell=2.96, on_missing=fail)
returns 24
